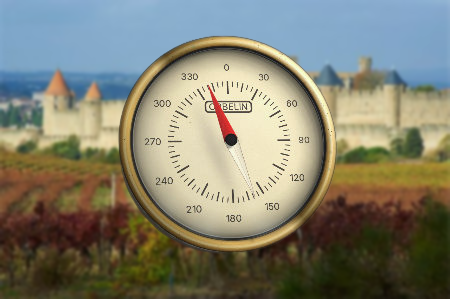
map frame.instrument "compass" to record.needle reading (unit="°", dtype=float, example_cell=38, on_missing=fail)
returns 340
